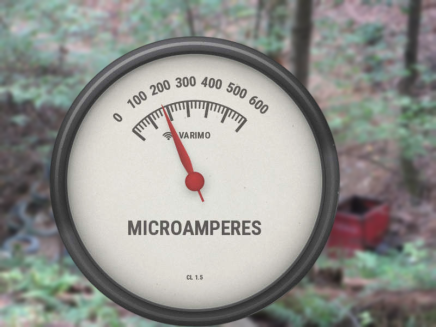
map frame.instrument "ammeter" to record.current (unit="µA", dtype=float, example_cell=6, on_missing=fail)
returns 180
